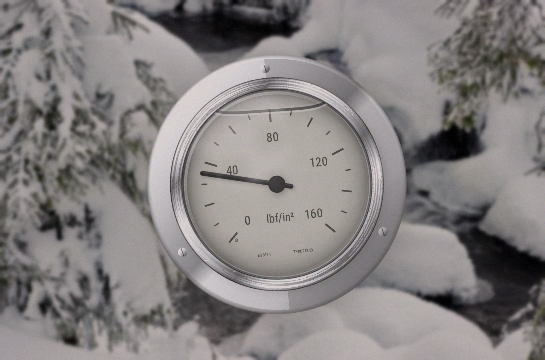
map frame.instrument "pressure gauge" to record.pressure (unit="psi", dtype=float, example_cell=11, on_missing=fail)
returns 35
